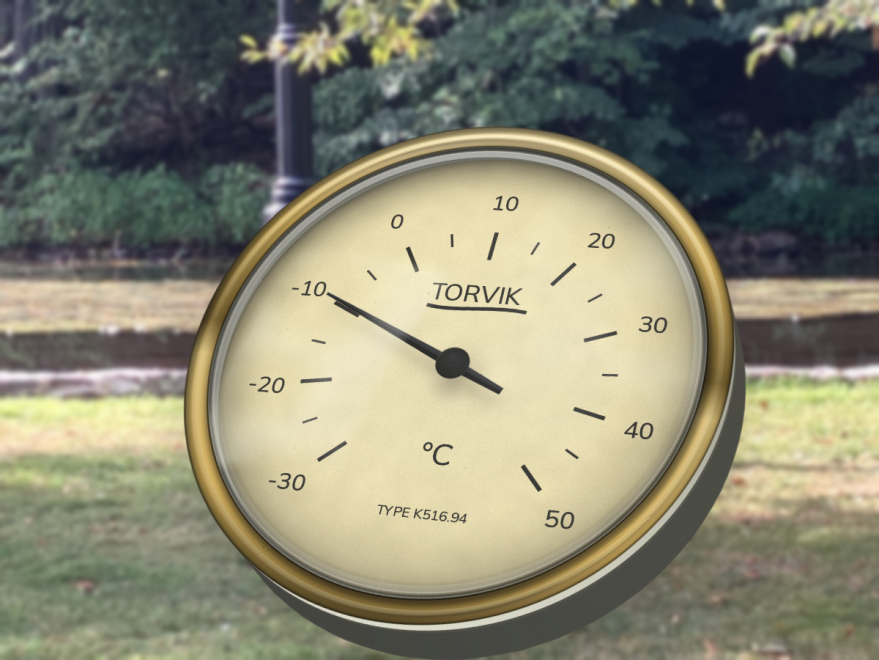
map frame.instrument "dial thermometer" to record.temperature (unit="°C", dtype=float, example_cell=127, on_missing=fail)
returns -10
